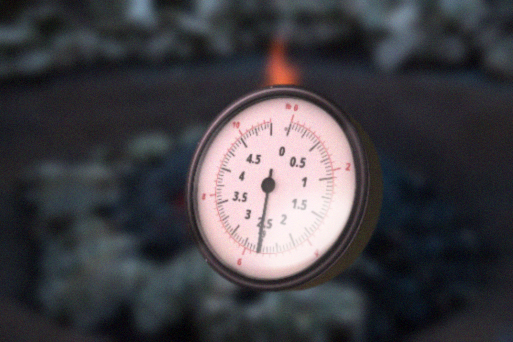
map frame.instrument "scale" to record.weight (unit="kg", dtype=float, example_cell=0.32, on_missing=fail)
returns 2.5
